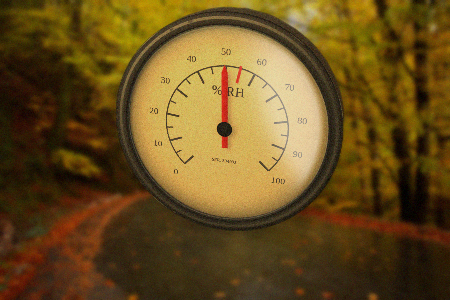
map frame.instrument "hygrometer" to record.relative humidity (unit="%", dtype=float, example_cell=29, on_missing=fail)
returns 50
